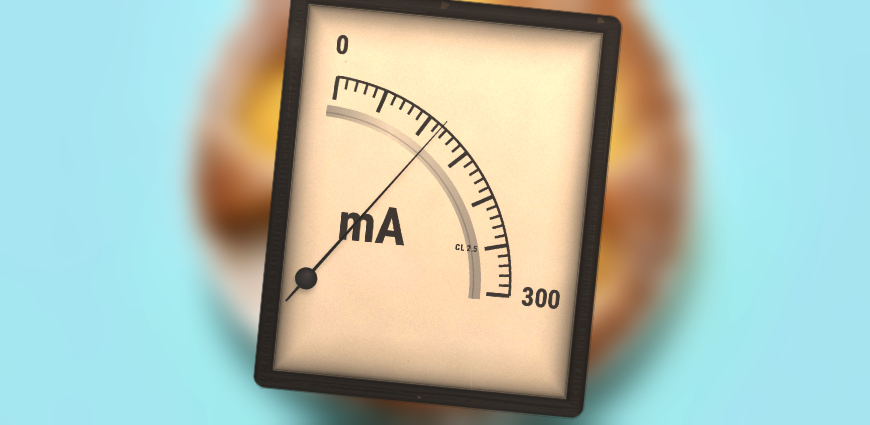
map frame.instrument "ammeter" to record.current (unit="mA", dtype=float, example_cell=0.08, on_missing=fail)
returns 115
